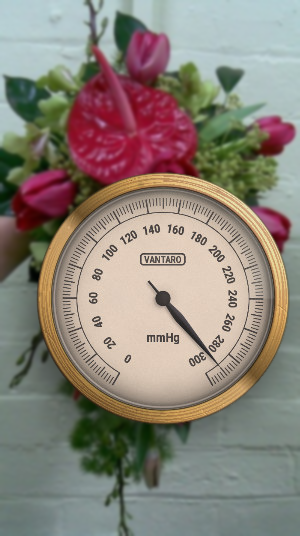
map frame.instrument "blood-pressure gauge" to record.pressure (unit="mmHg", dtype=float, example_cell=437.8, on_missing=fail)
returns 290
